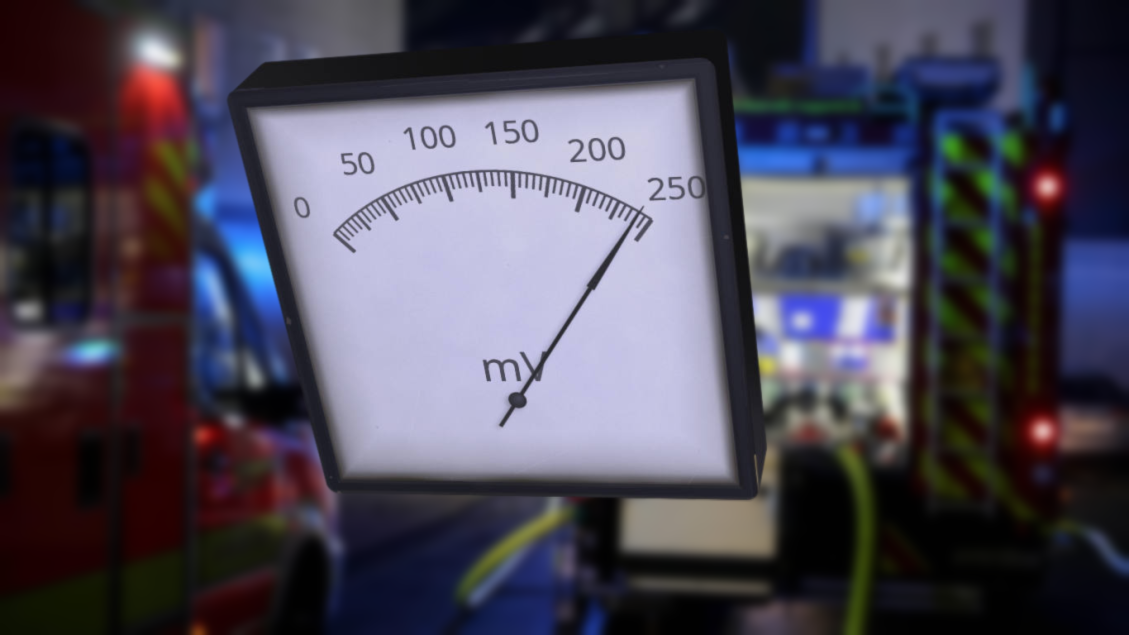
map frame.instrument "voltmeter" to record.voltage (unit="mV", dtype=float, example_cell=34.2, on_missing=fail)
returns 240
